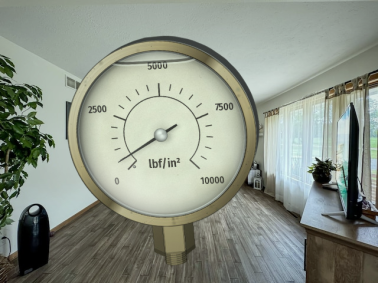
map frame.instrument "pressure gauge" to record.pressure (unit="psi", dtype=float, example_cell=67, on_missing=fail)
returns 500
